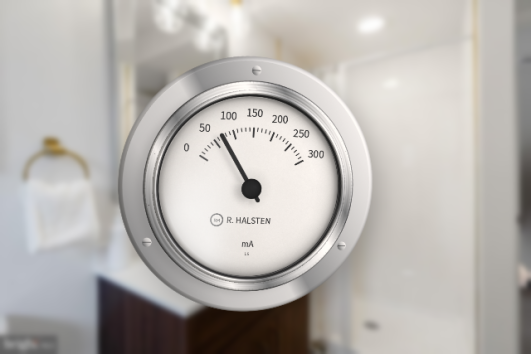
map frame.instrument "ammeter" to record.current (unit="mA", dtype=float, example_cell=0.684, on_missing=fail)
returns 70
